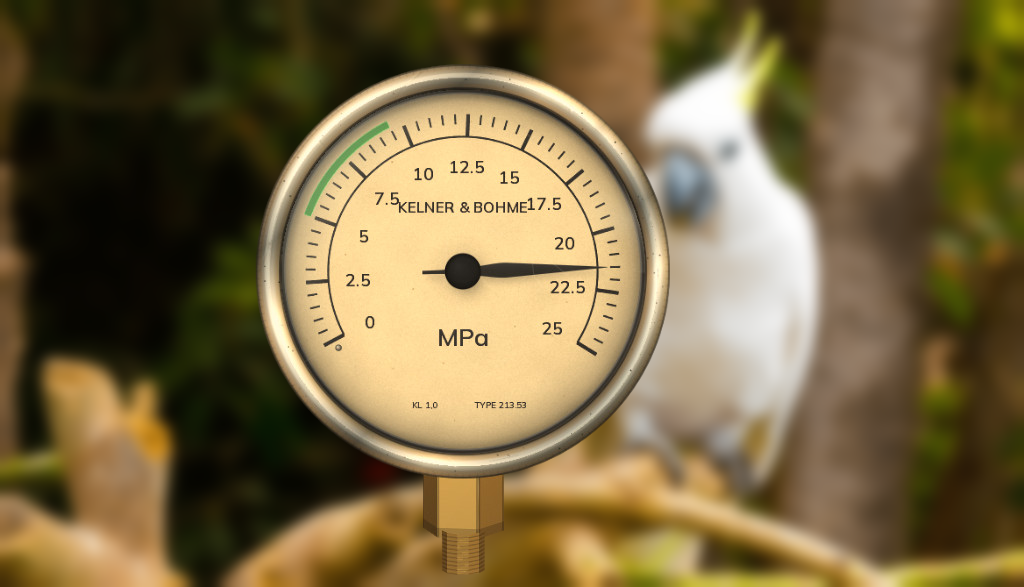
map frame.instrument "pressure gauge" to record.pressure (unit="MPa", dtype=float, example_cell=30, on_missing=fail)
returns 21.5
